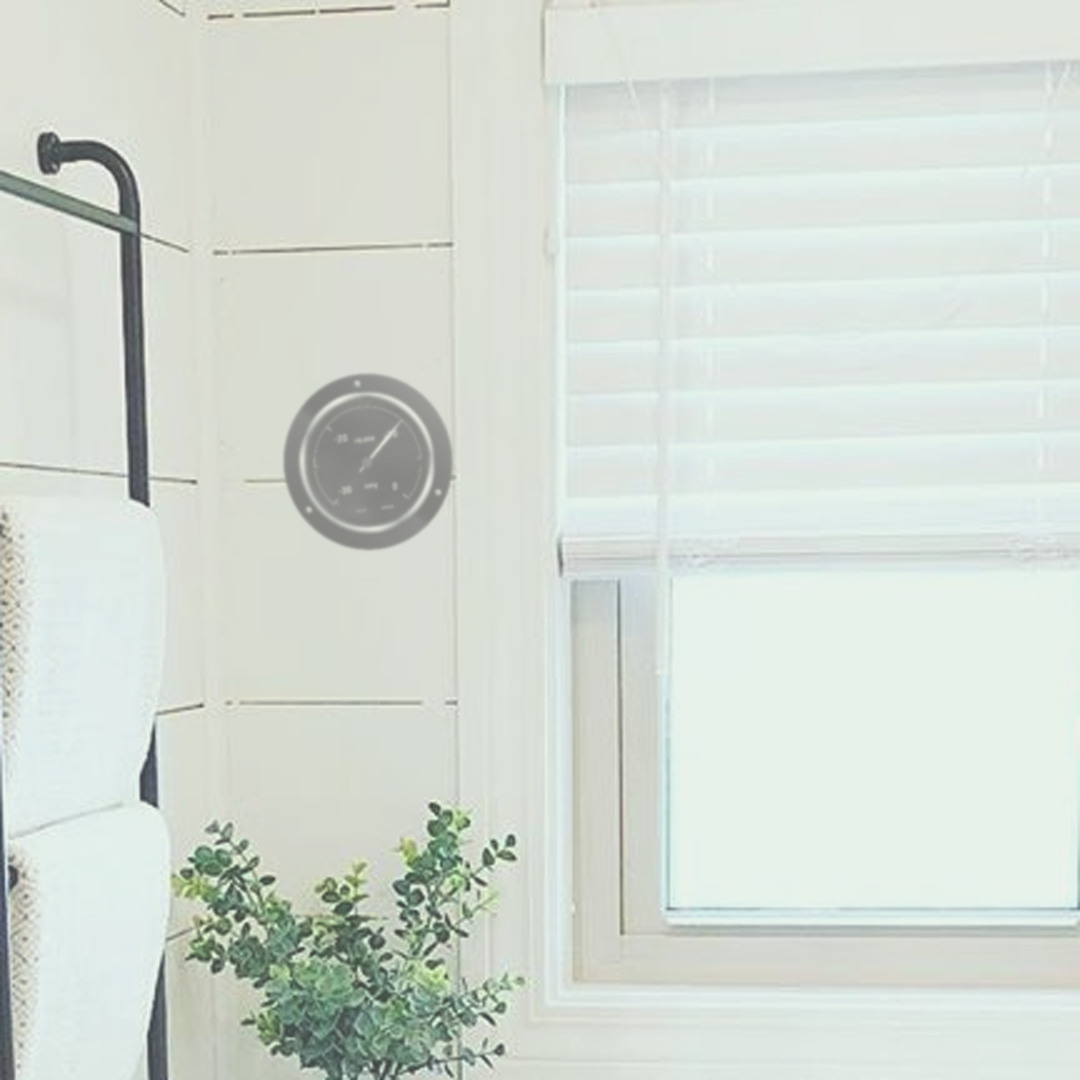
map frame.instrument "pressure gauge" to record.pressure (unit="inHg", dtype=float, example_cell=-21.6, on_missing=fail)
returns -10
